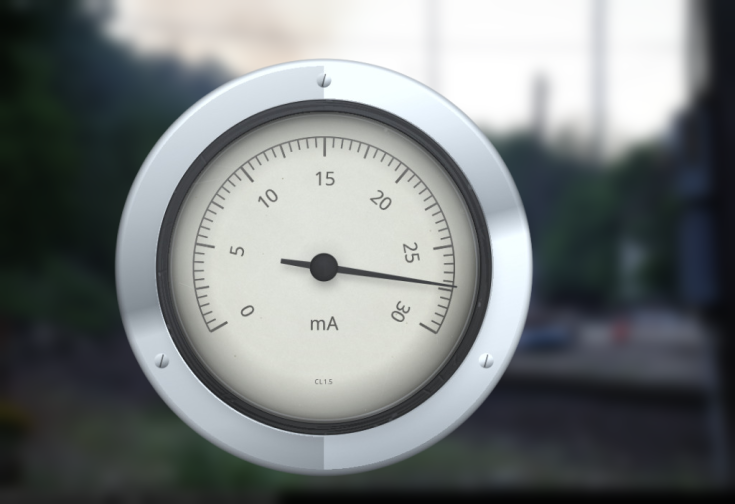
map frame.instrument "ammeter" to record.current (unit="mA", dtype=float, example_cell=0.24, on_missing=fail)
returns 27.25
